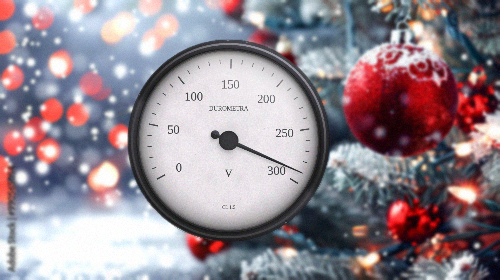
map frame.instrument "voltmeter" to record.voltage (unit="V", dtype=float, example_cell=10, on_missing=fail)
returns 290
